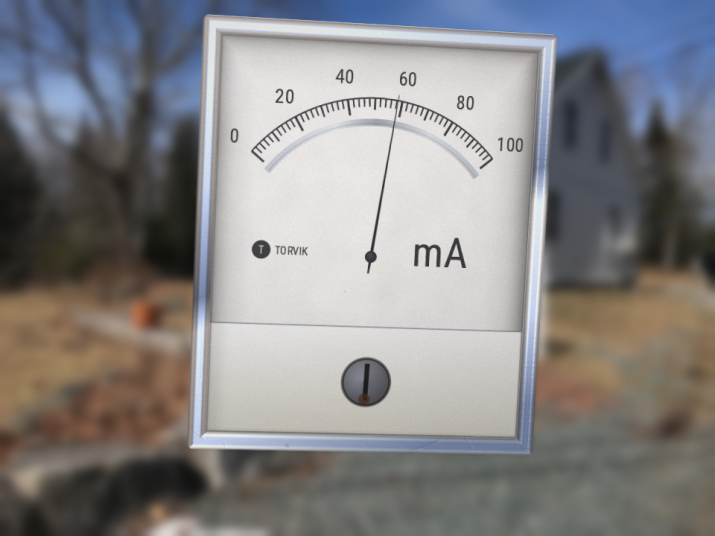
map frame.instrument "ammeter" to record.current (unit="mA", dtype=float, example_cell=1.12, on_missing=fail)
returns 58
